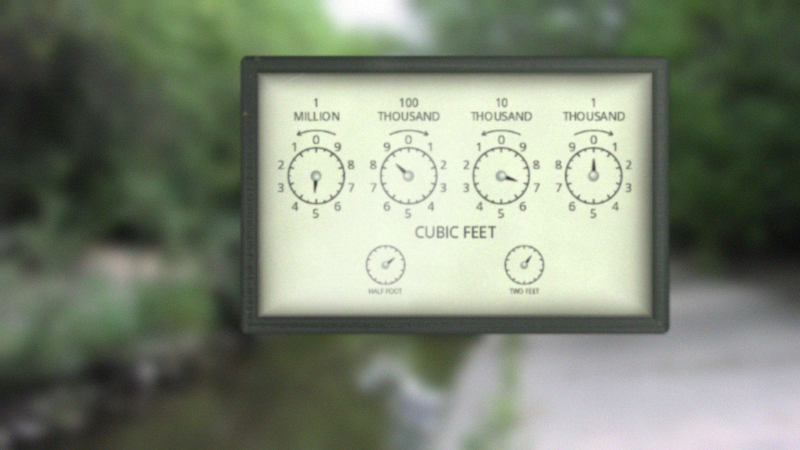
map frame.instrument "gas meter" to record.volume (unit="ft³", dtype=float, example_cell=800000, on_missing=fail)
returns 487000
